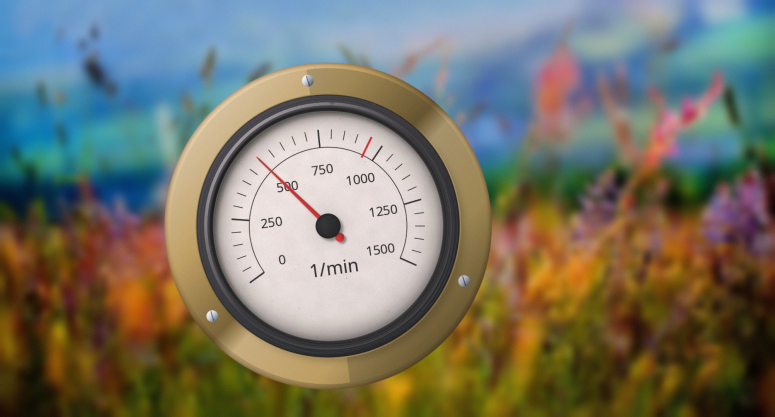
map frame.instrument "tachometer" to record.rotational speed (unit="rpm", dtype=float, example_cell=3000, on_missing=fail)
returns 500
